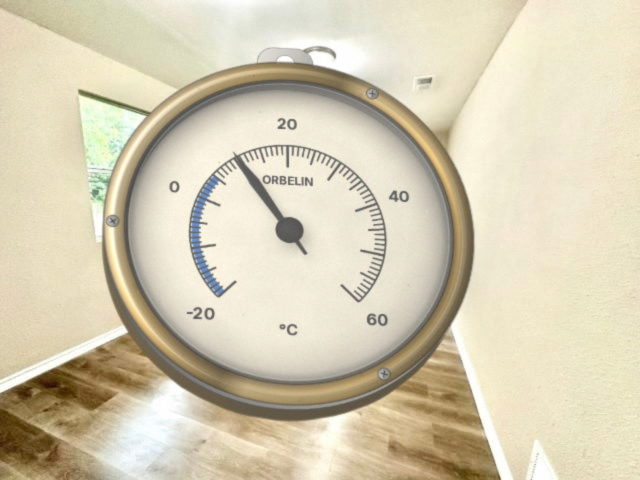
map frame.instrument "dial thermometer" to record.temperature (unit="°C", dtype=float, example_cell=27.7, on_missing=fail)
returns 10
